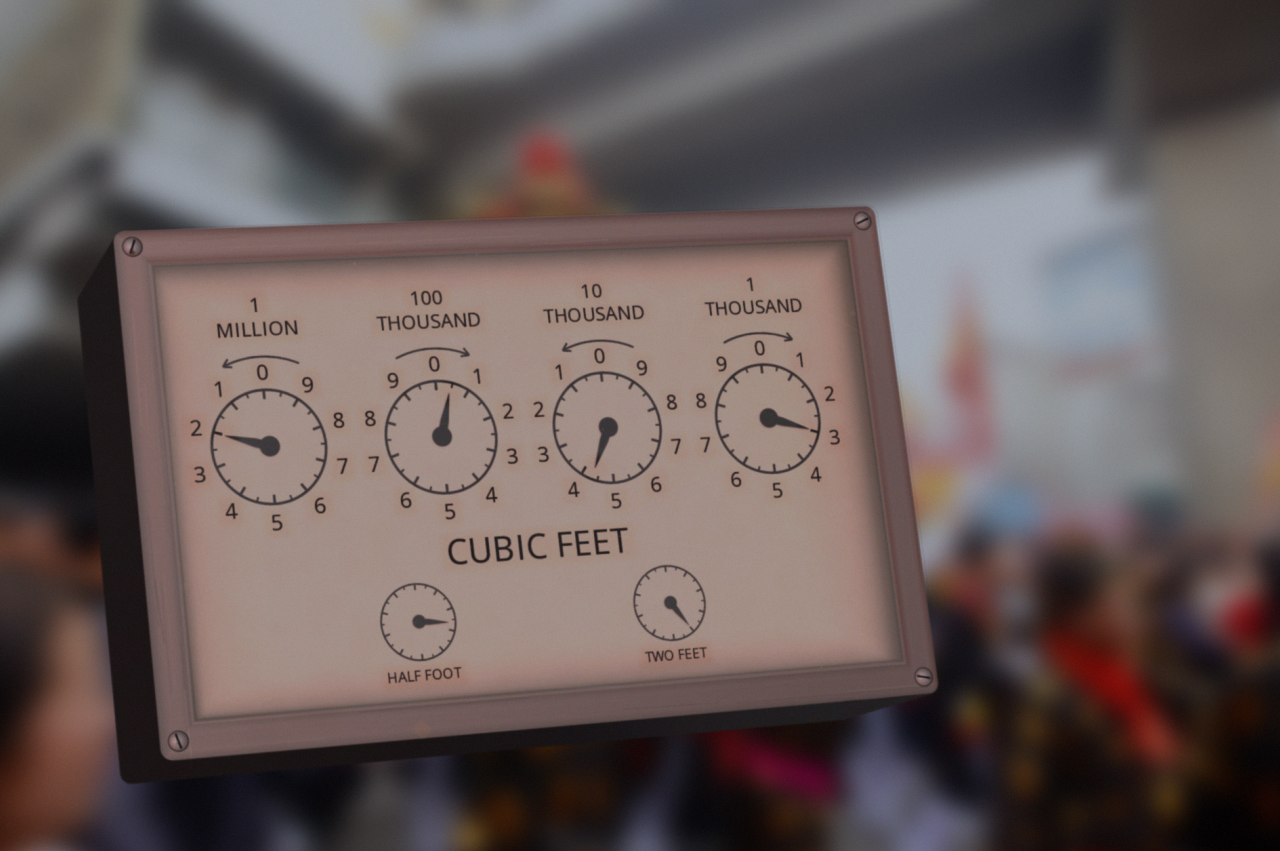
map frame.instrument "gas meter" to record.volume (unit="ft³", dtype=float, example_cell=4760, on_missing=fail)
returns 204300
